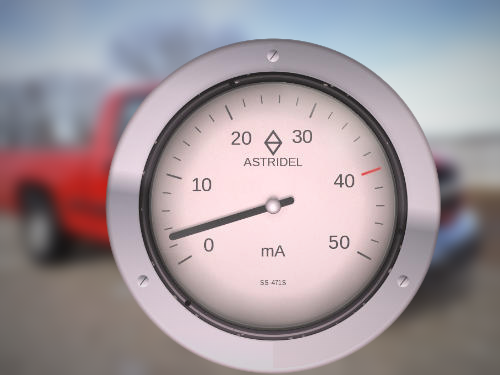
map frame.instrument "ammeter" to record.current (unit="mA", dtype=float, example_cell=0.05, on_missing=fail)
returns 3
